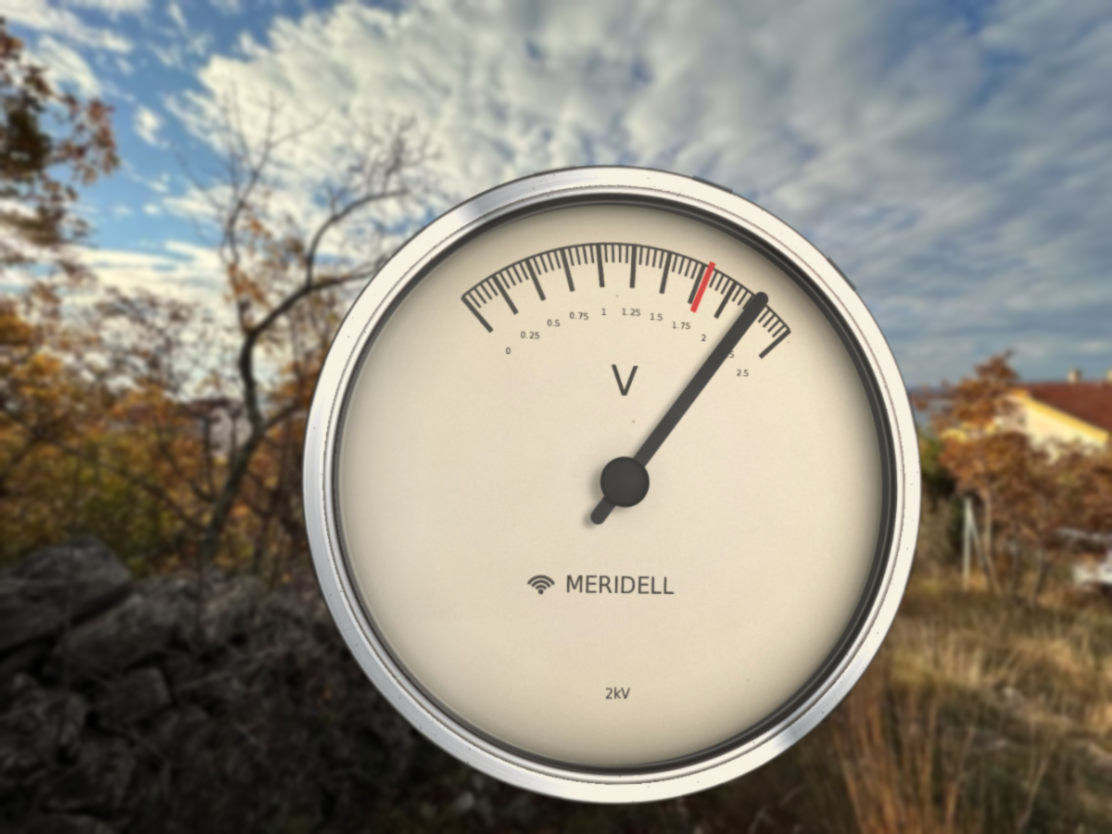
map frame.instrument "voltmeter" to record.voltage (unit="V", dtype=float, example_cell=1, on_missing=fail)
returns 2.2
